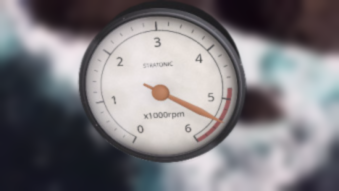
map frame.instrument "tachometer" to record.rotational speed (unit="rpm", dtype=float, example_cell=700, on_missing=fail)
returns 5400
